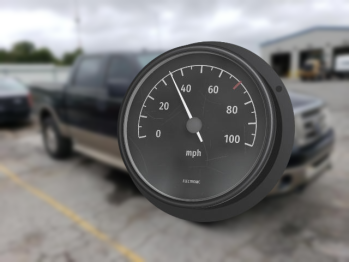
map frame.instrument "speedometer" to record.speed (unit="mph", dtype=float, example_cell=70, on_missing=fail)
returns 35
